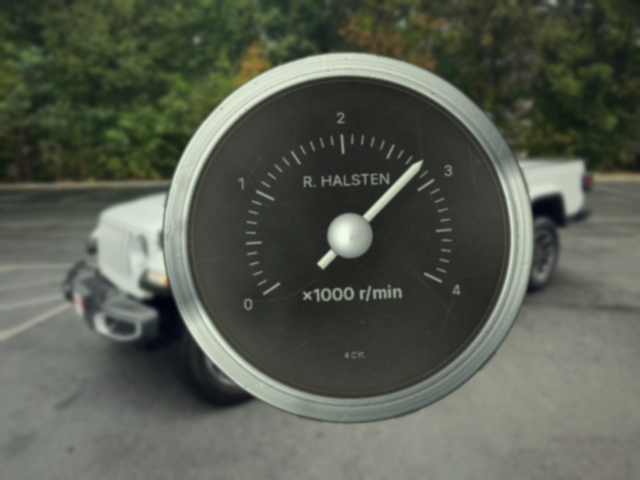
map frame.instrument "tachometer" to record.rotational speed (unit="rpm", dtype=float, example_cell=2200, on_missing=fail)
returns 2800
